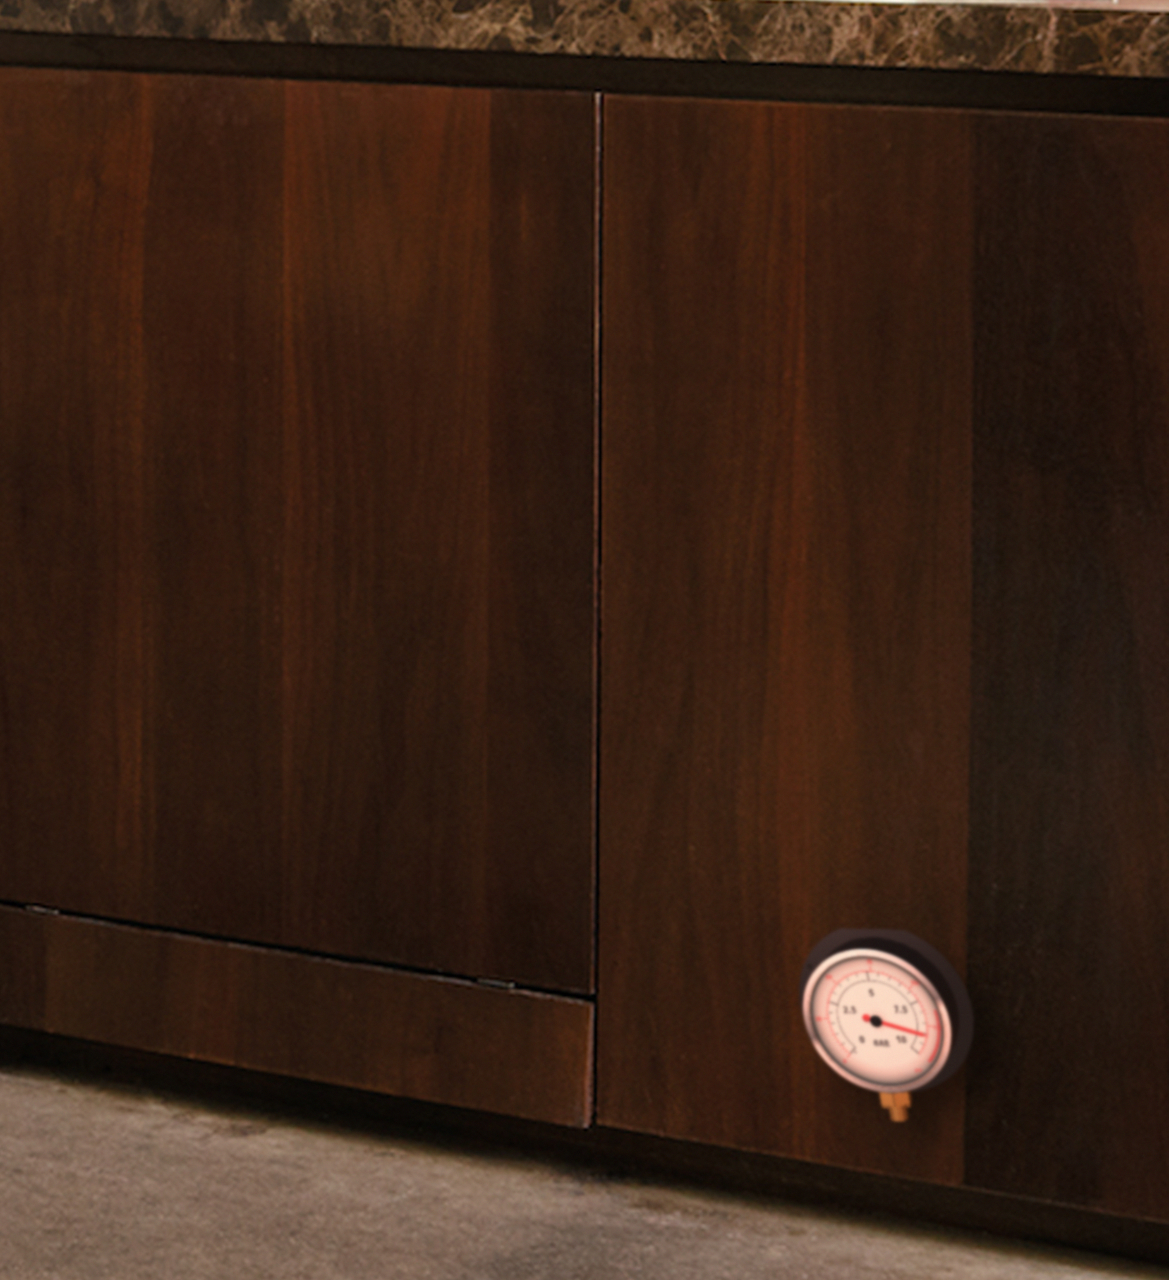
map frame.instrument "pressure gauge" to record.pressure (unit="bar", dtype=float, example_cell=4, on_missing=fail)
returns 9
